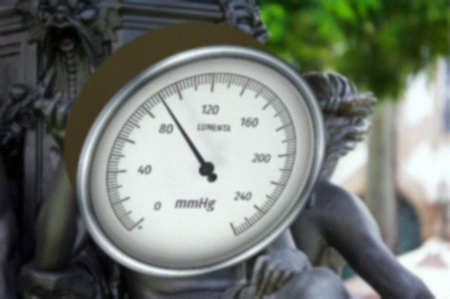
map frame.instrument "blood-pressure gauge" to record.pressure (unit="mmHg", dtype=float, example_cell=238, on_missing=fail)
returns 90
